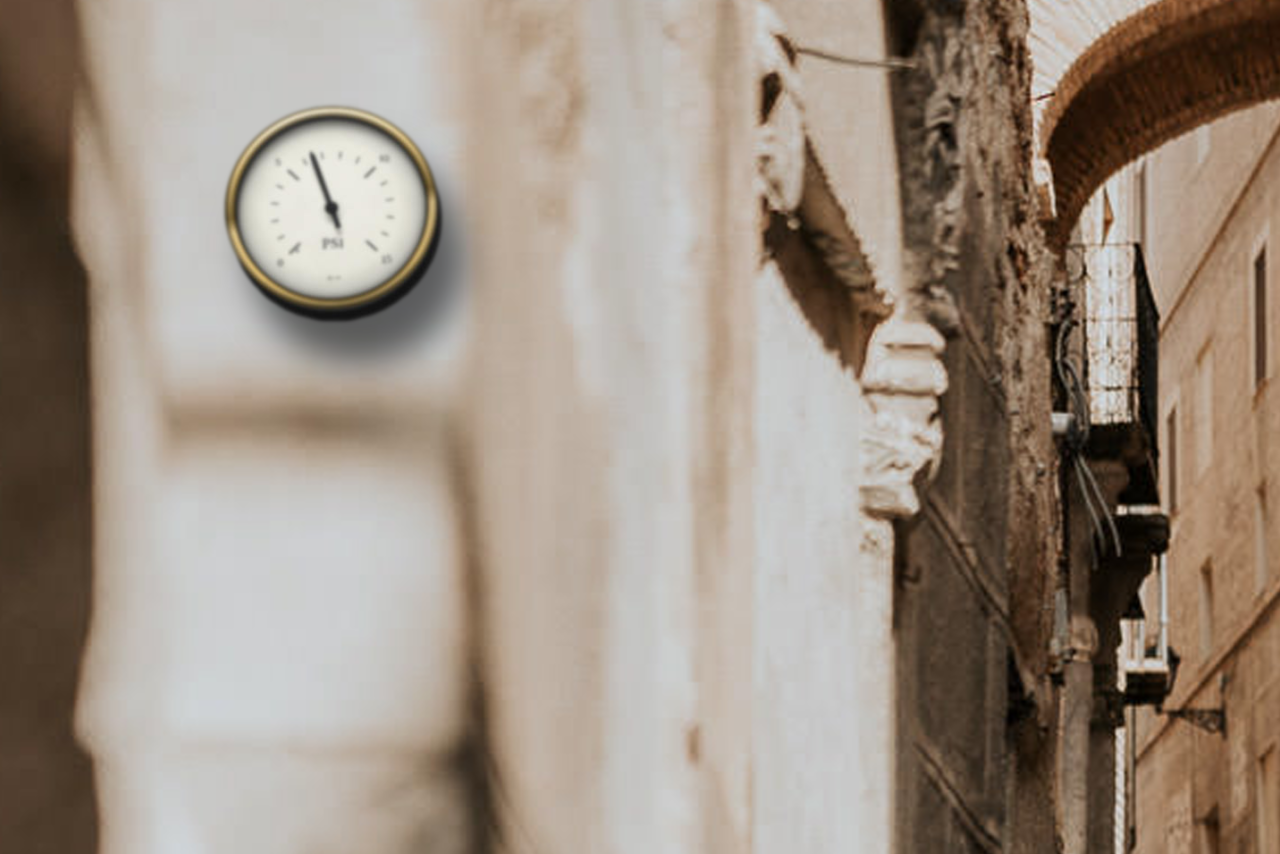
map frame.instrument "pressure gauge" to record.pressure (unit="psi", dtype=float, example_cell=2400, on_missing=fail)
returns 6.5
